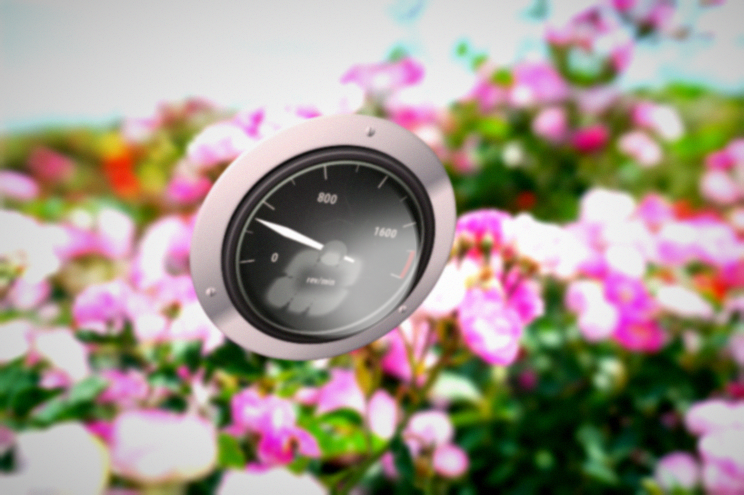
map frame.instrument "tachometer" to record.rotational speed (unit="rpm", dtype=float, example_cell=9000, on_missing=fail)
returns 300
